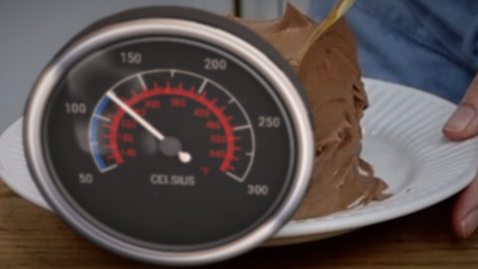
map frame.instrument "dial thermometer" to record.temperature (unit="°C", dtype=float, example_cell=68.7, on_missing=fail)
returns 125
